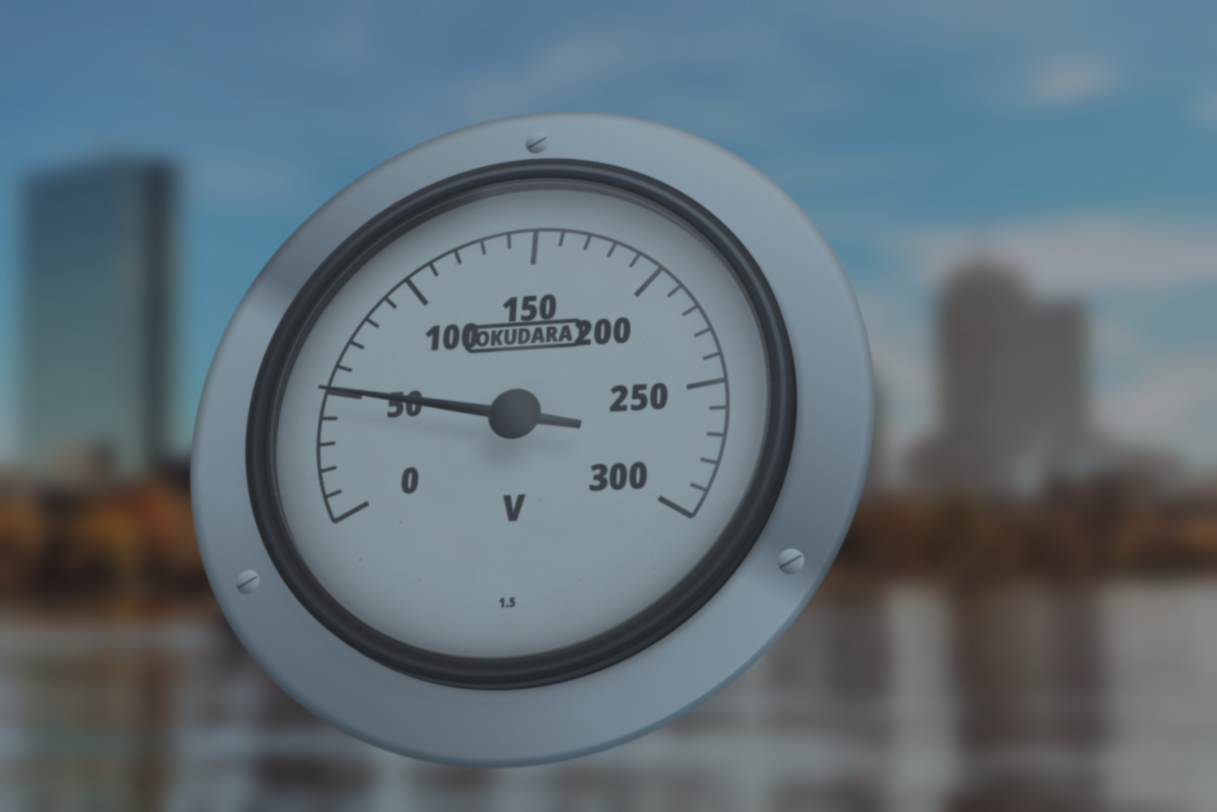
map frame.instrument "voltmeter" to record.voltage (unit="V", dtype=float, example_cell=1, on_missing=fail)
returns 50
